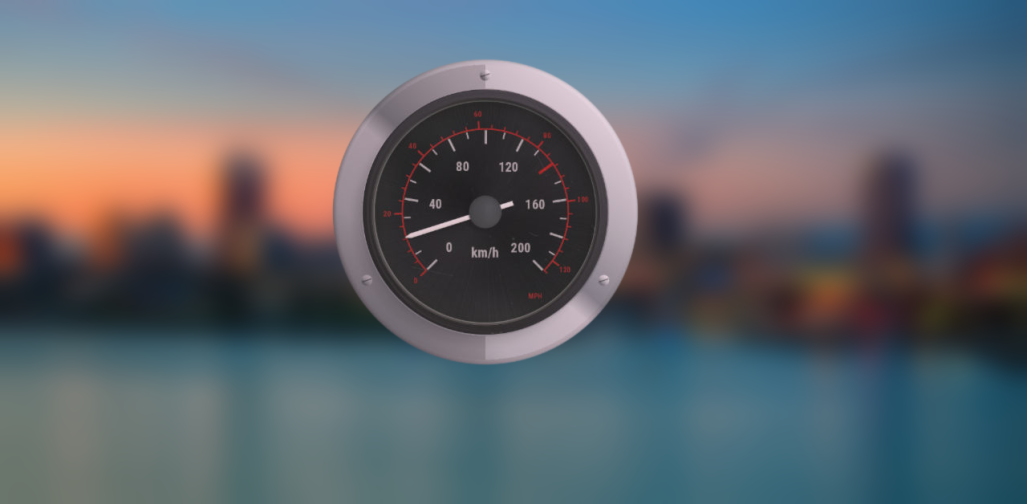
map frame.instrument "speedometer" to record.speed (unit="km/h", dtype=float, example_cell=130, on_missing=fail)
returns 20
